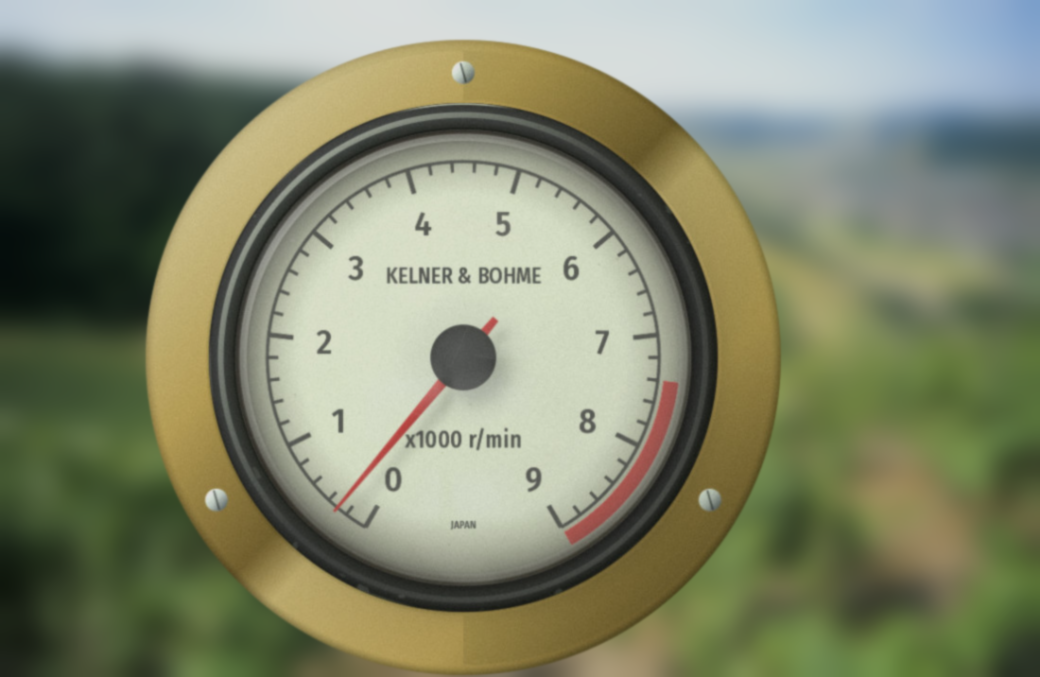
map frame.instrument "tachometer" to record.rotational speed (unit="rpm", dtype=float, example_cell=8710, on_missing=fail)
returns 300
